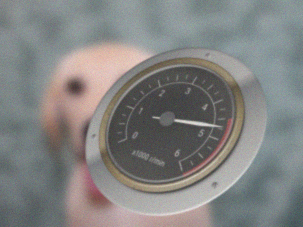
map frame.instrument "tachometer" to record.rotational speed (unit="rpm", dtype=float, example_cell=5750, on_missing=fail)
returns 4750
